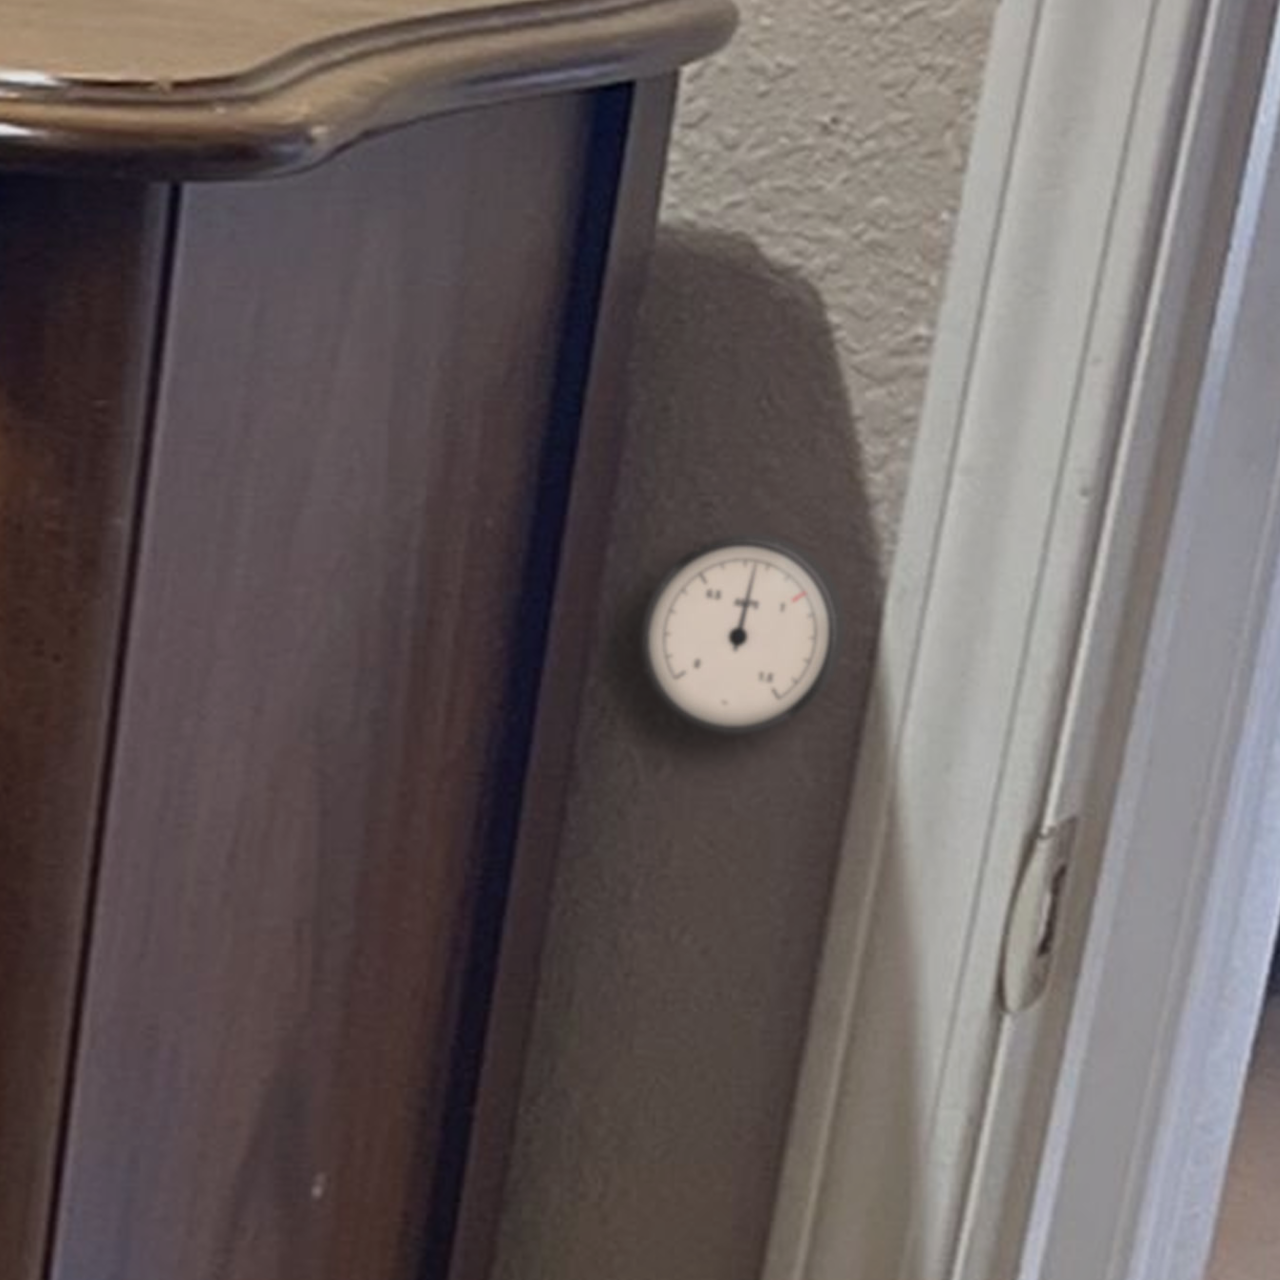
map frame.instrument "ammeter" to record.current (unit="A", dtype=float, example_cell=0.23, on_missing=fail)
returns 0.75
